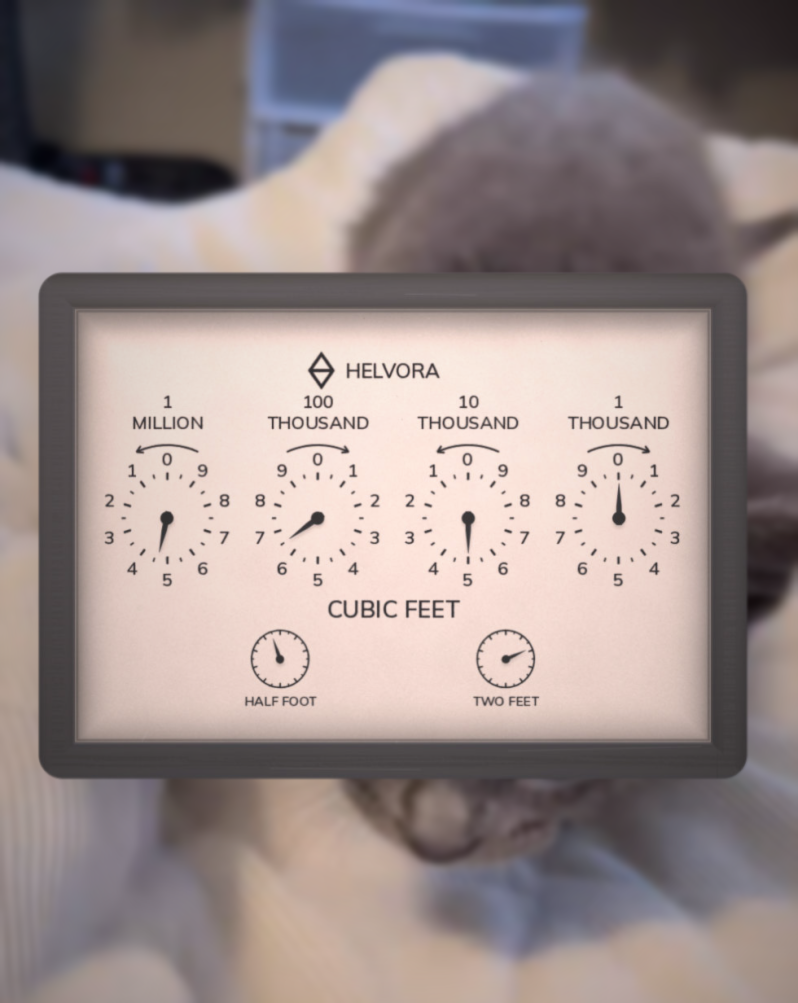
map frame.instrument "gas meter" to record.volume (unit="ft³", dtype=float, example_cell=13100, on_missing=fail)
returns 465000
